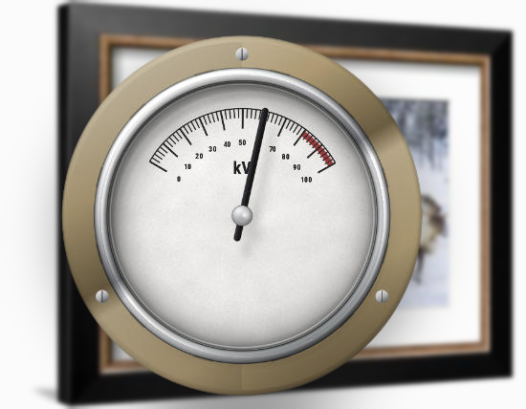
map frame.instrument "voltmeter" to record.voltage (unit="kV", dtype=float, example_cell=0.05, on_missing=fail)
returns 60
